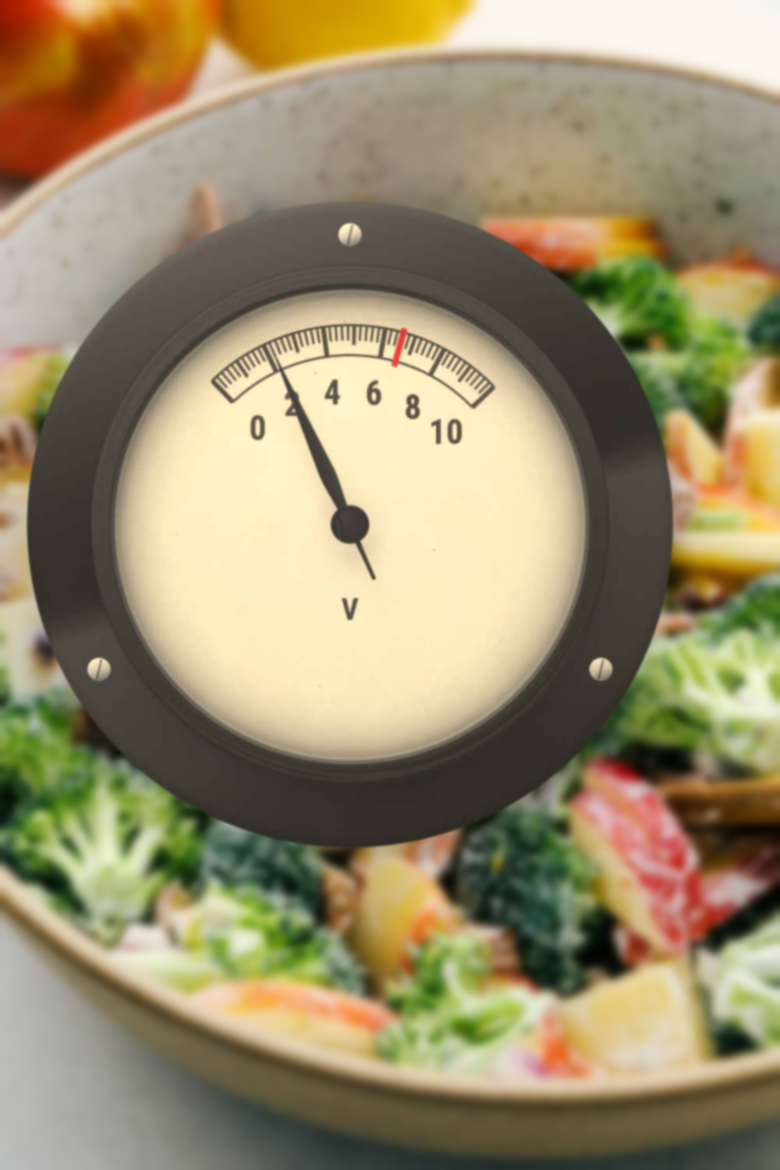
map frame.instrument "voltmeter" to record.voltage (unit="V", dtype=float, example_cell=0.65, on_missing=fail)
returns 2.2
